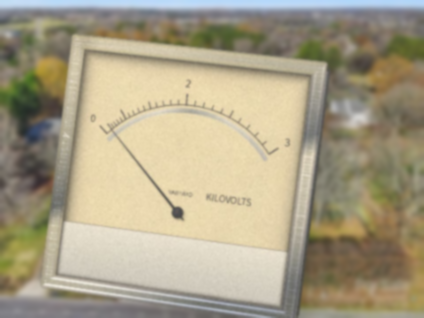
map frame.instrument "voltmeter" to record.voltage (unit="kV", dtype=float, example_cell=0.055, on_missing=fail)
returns 0.5
